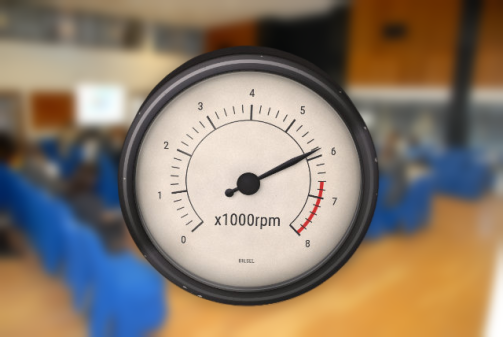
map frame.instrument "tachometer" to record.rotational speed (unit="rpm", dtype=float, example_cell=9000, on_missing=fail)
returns 5800
